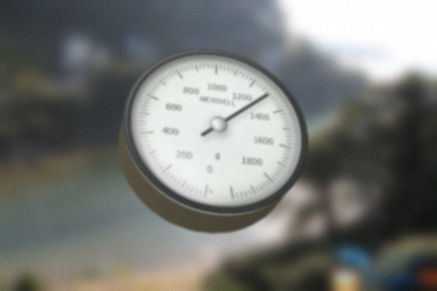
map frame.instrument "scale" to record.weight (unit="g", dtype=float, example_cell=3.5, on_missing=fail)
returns 1300
